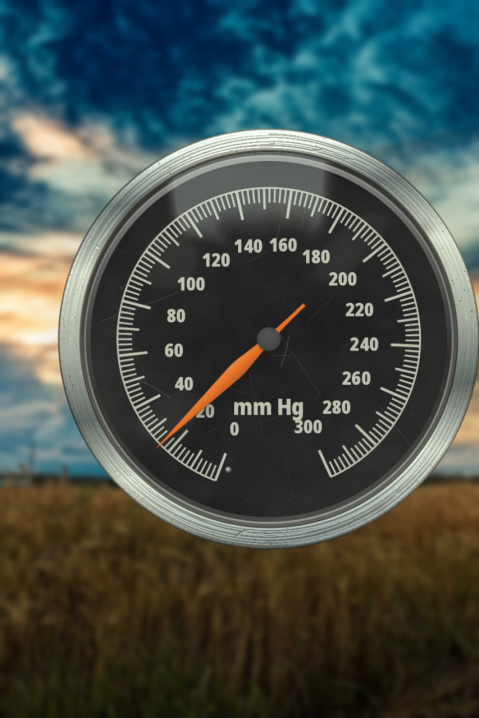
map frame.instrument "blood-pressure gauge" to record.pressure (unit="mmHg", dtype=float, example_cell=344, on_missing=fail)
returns 24
